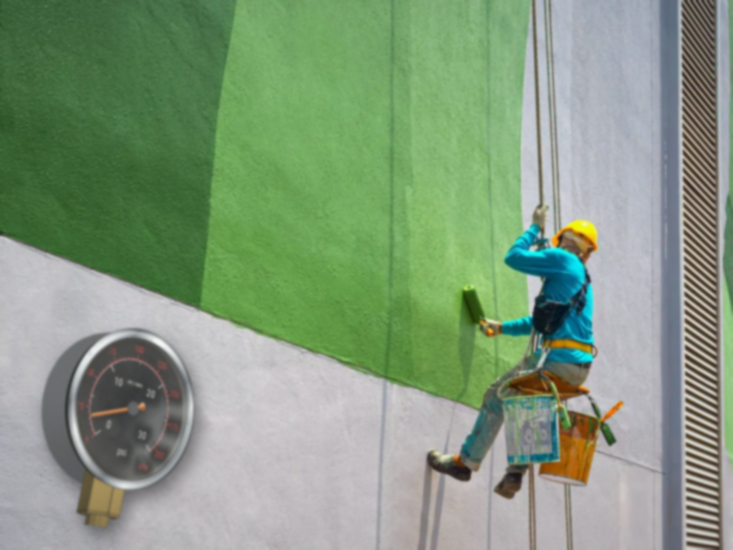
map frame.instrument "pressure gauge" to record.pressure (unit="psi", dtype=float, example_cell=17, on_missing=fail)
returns 2.5
